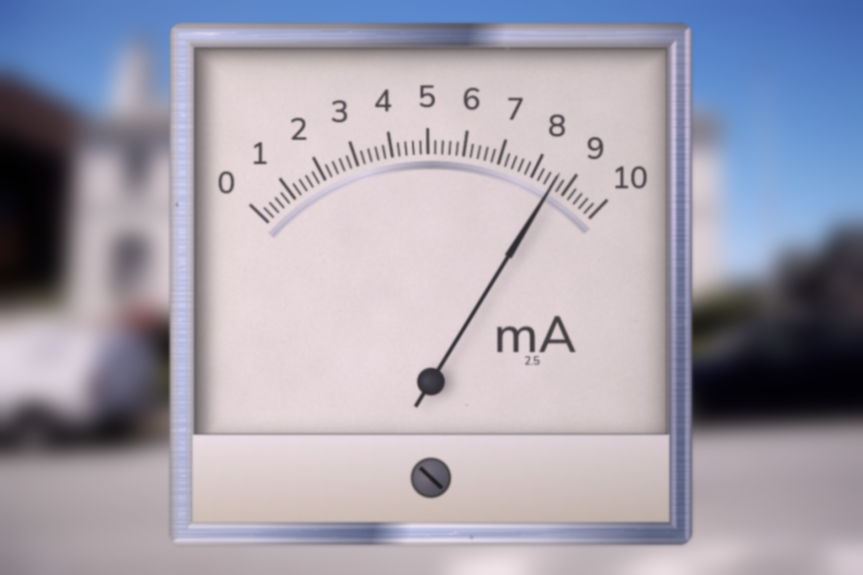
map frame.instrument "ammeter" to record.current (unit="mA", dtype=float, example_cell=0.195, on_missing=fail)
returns 8.6
